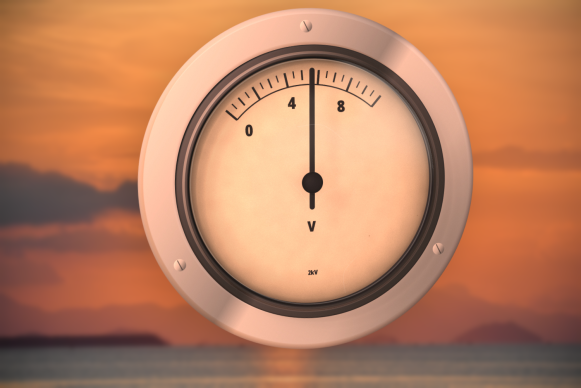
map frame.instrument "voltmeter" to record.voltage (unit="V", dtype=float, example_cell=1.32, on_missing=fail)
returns 5.5
